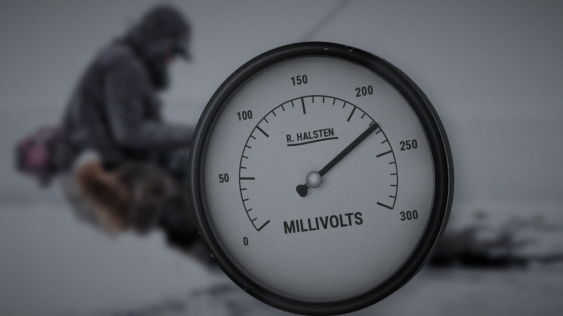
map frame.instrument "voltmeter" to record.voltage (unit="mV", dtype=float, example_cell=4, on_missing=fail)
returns 225
